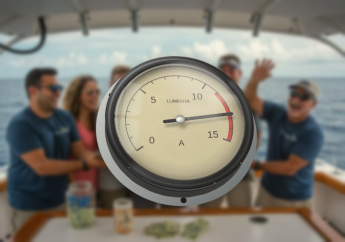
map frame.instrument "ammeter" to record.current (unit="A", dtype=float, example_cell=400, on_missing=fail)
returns 13
